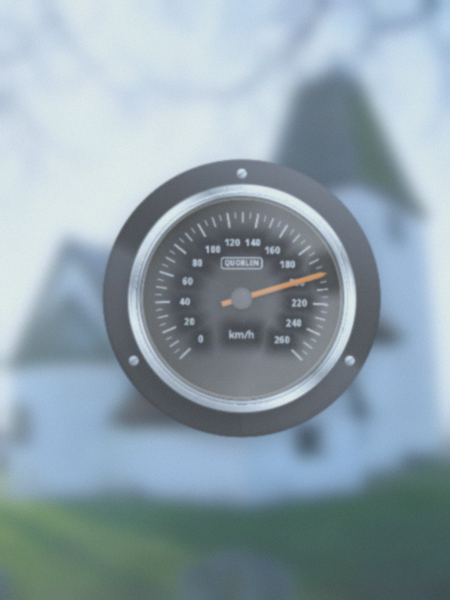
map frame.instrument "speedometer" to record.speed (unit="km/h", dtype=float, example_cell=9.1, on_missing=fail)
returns 200
